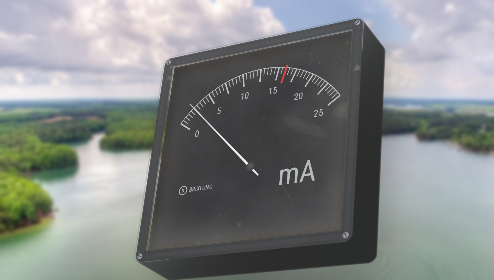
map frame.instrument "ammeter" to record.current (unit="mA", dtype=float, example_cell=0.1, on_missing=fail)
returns 2.5
